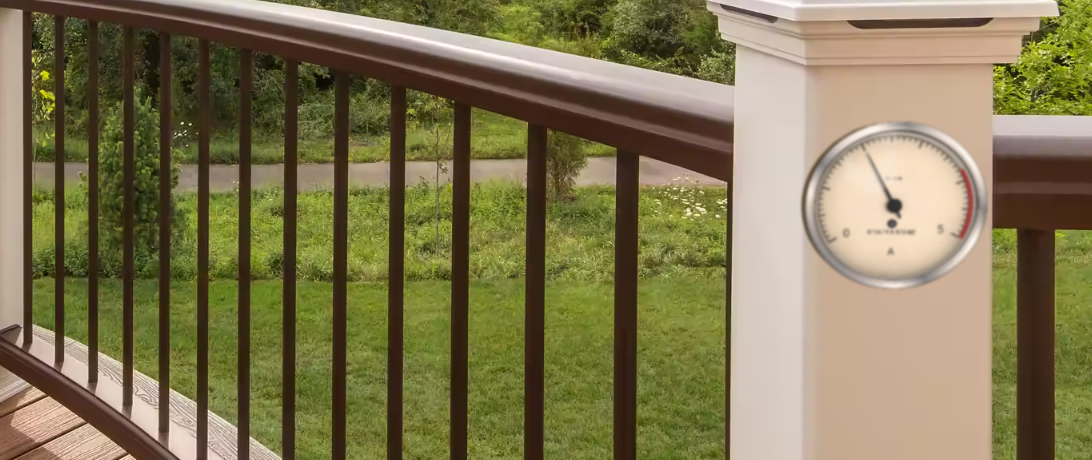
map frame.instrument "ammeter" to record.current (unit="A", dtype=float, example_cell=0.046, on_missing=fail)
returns 2
